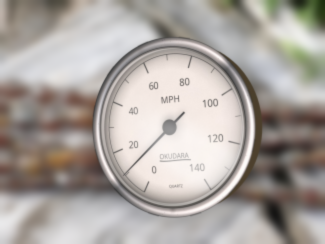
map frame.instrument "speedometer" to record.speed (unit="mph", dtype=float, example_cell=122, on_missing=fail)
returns 10
